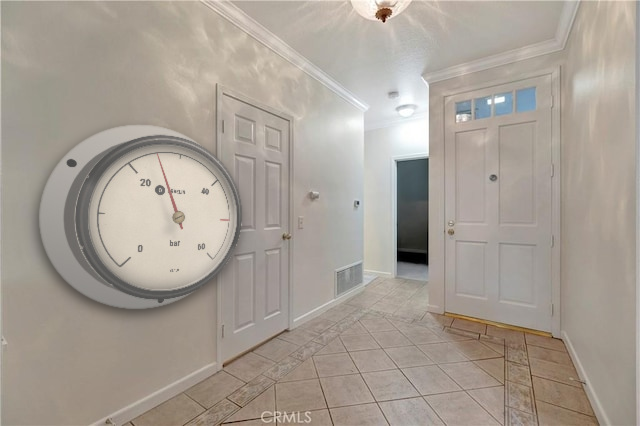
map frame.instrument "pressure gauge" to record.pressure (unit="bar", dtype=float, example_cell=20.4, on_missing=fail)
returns 25
